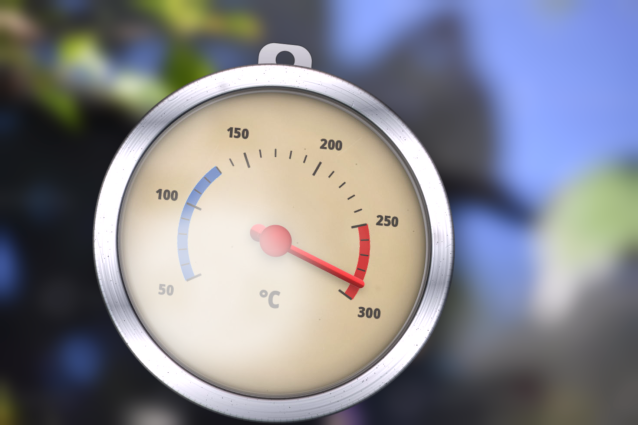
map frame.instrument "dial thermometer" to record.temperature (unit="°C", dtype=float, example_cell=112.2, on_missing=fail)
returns 290
